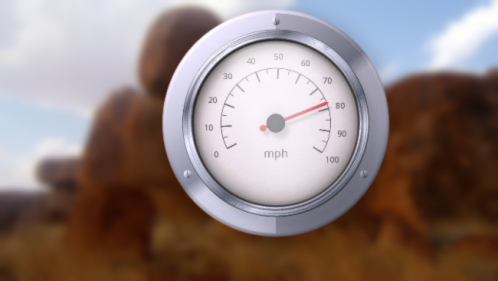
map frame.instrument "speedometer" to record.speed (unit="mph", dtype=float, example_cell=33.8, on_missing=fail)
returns 77.5
